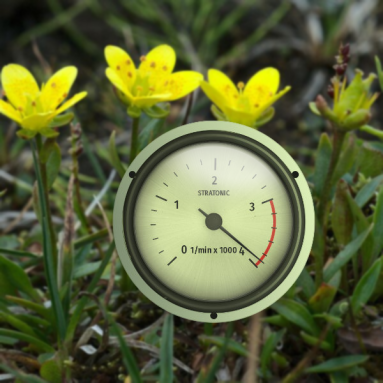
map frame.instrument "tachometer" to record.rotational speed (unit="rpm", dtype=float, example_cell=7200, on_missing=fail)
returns 3900
